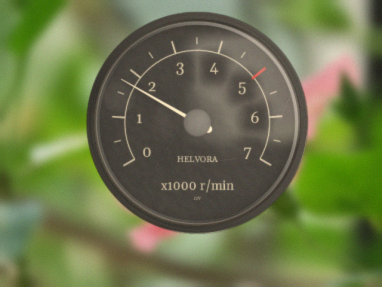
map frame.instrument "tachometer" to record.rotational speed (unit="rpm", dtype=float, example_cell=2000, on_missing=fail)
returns 1750
